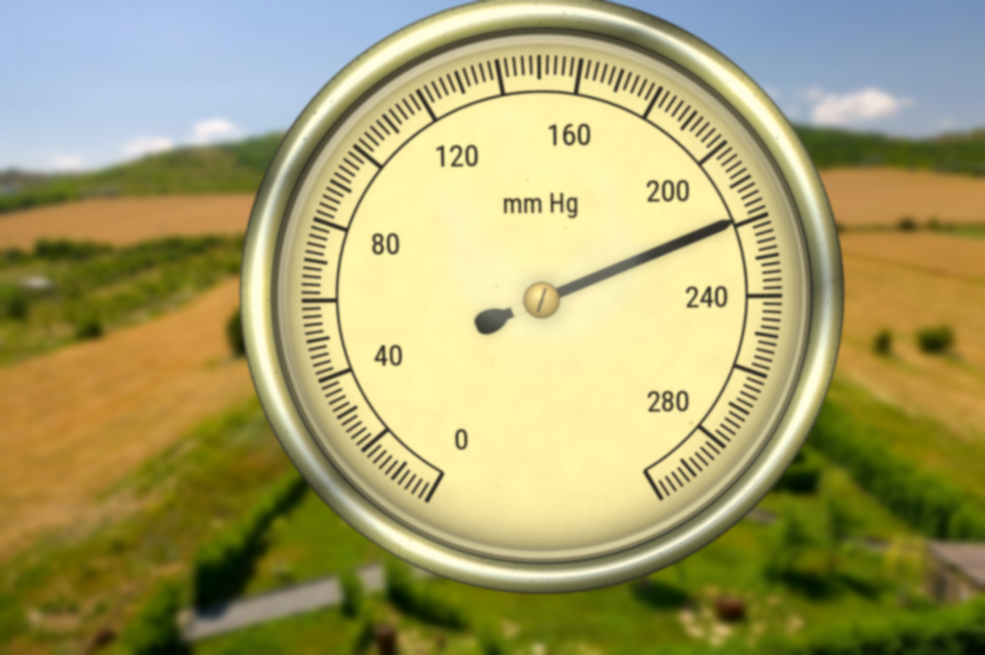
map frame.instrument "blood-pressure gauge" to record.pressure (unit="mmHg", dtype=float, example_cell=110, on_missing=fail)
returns 218
